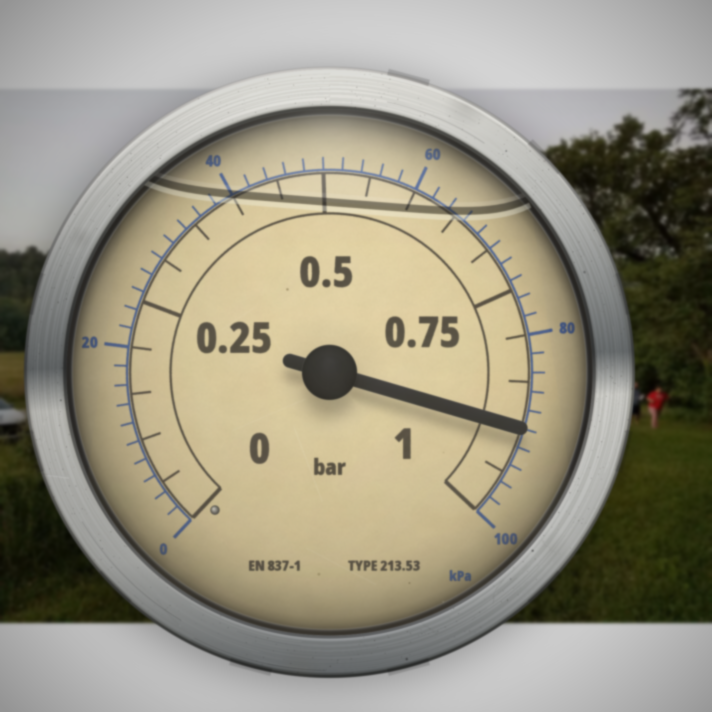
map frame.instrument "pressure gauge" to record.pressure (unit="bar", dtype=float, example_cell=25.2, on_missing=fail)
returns 0.9
